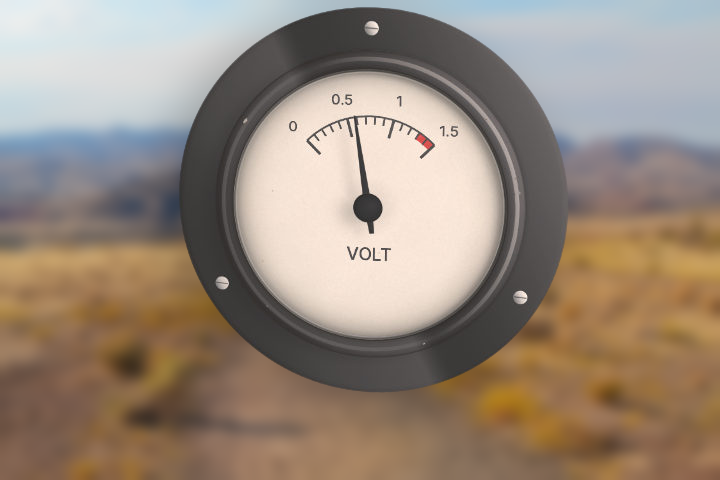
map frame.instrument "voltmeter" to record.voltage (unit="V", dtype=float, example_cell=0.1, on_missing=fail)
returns 0.6
